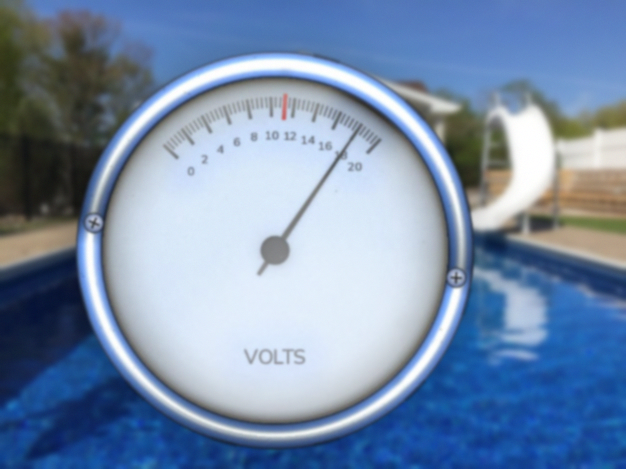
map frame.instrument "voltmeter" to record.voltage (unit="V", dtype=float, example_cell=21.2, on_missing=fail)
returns 18
